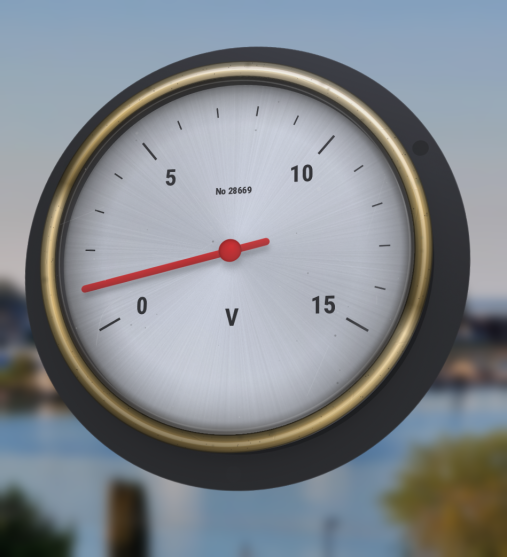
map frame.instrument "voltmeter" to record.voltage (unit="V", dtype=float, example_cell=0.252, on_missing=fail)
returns 1
